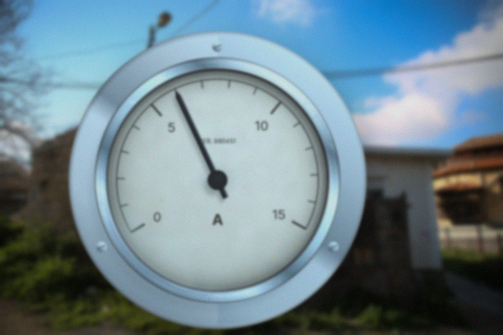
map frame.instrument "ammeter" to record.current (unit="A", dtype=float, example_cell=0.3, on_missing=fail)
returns 6
